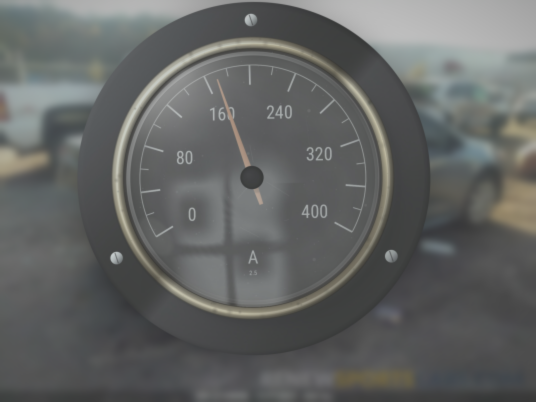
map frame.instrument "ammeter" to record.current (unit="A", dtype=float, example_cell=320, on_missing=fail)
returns 170
